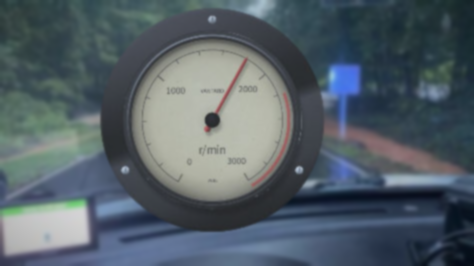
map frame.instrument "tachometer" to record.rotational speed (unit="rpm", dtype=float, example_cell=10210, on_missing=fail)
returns 1800
